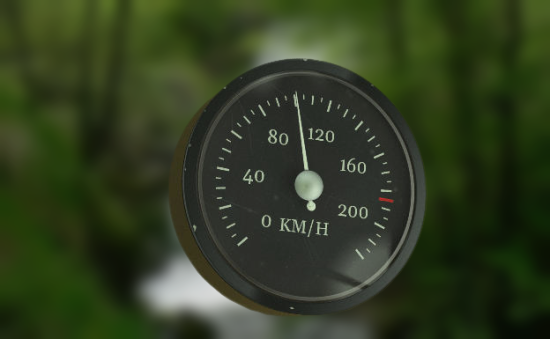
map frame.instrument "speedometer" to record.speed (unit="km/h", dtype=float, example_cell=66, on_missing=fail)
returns 100
